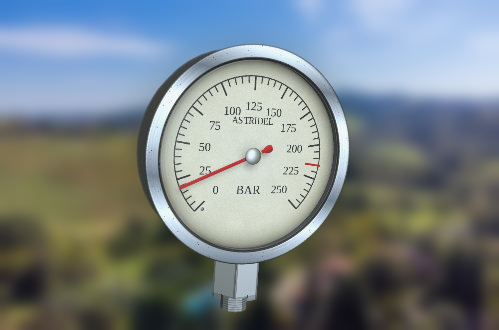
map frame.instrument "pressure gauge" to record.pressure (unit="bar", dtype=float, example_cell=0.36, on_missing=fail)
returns 20
